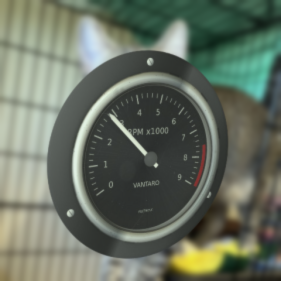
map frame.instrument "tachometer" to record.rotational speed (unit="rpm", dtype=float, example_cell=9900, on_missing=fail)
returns 2800
